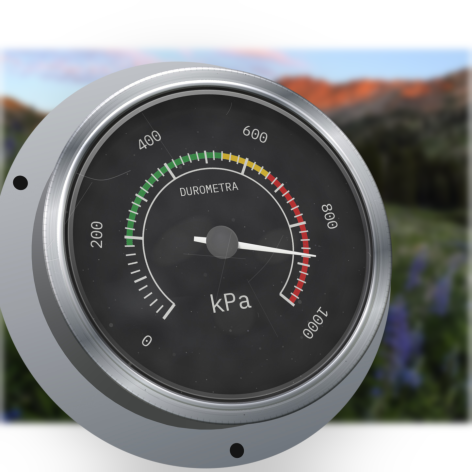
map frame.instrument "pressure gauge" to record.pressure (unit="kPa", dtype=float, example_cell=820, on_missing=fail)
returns 880
